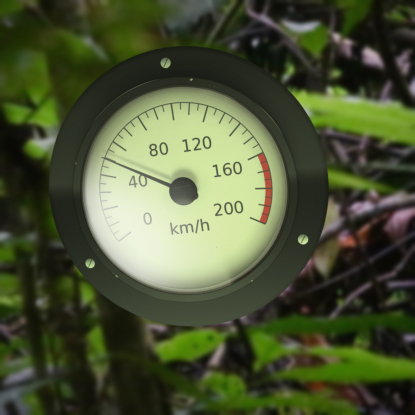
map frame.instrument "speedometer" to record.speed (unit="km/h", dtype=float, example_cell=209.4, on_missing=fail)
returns 50
